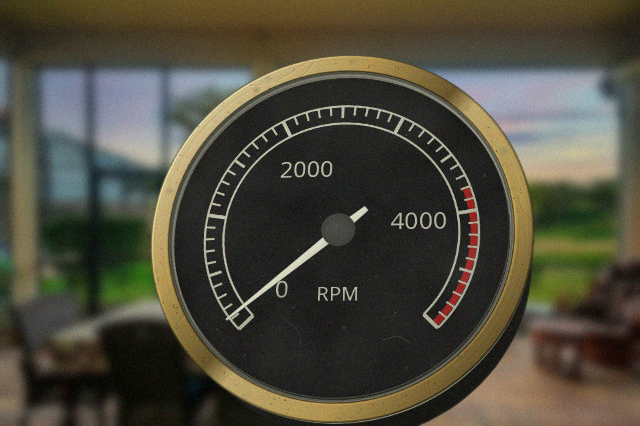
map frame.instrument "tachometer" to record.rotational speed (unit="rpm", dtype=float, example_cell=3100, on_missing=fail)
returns 100
